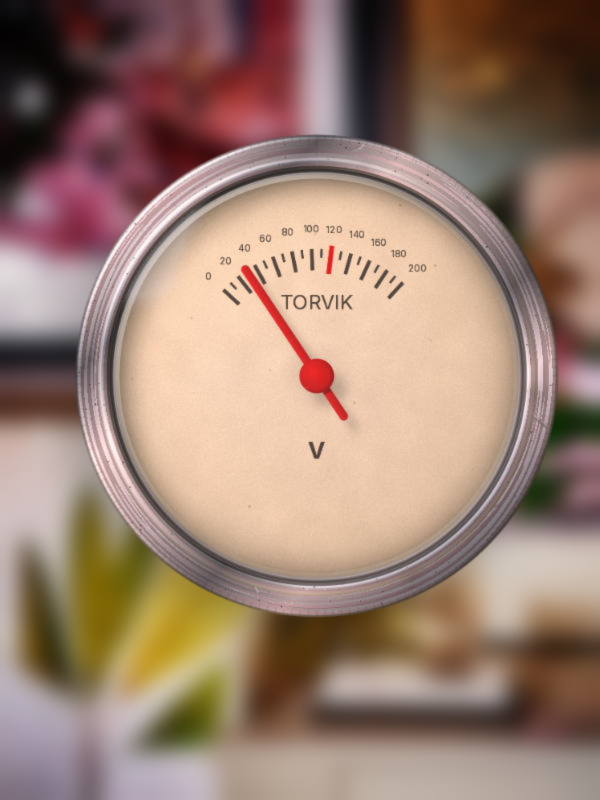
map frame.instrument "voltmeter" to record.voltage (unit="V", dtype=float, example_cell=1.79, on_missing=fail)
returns 30
